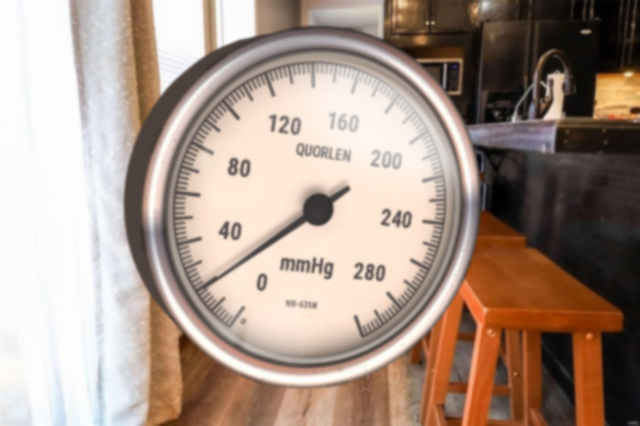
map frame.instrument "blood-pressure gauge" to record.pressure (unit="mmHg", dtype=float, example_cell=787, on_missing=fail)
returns 20
